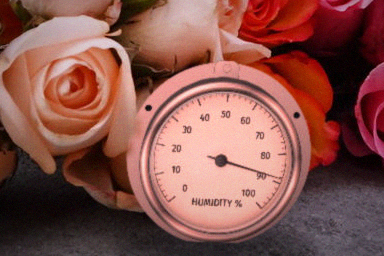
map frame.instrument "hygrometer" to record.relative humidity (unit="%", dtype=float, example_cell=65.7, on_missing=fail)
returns 88
